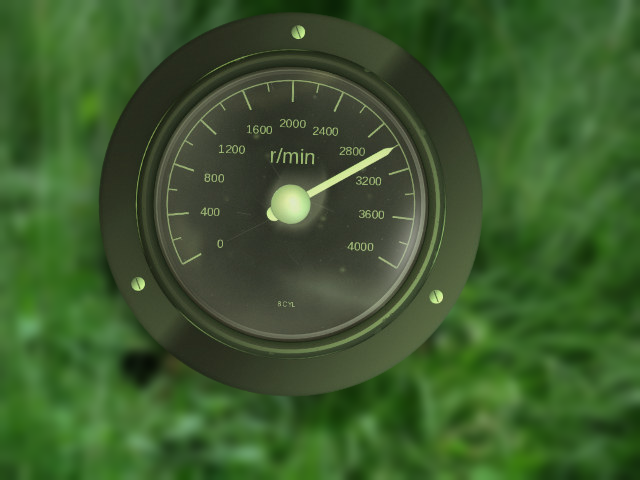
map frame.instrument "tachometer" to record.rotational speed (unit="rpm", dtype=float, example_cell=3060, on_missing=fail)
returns 3000
